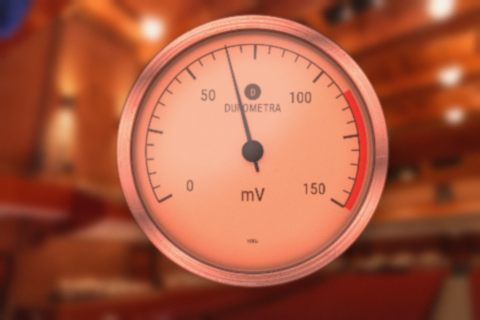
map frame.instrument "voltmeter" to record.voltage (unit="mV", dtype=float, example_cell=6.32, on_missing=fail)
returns 65
